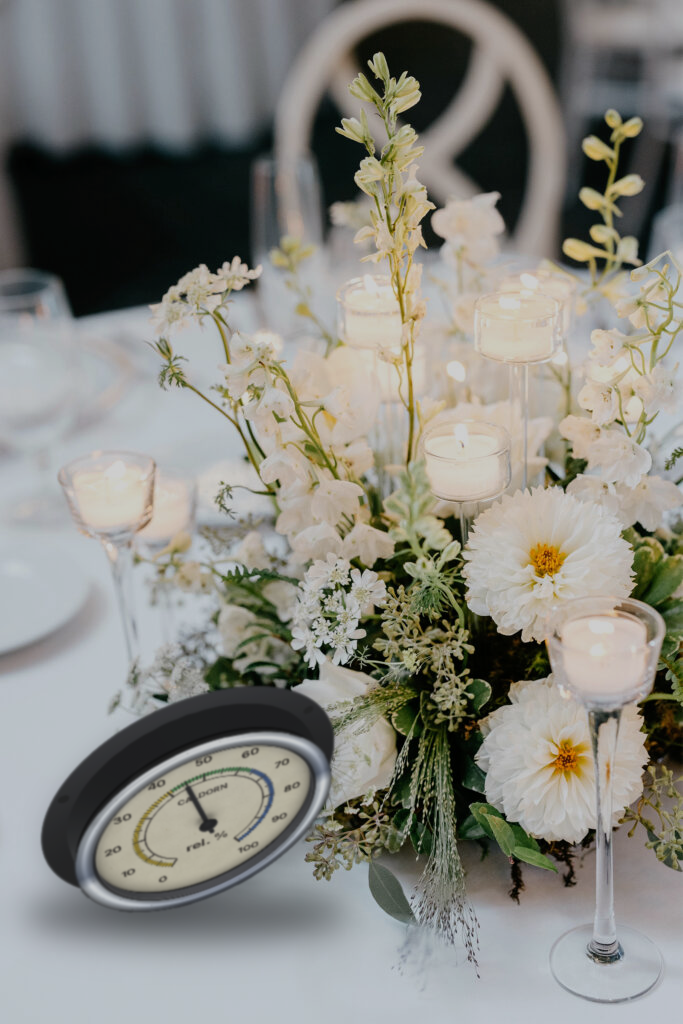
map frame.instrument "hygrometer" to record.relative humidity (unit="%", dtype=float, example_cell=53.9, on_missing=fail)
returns 45
